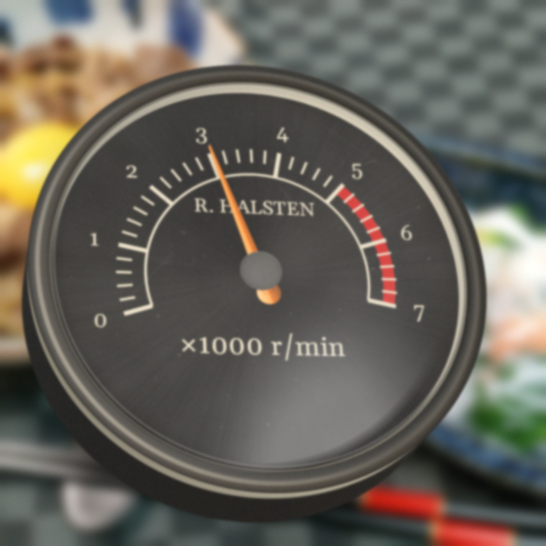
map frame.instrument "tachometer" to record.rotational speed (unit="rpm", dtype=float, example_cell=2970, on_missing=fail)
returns 3000
